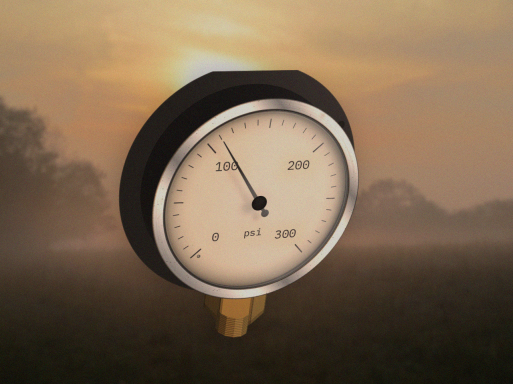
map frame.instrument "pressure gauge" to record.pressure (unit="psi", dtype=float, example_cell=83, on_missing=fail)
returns 110
